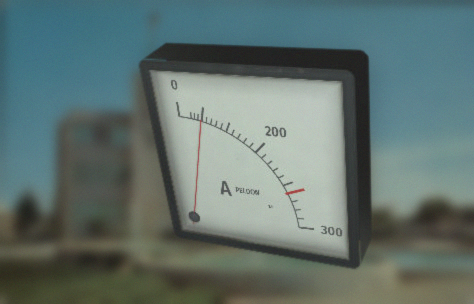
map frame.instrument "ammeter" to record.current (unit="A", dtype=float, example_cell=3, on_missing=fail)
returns 100
